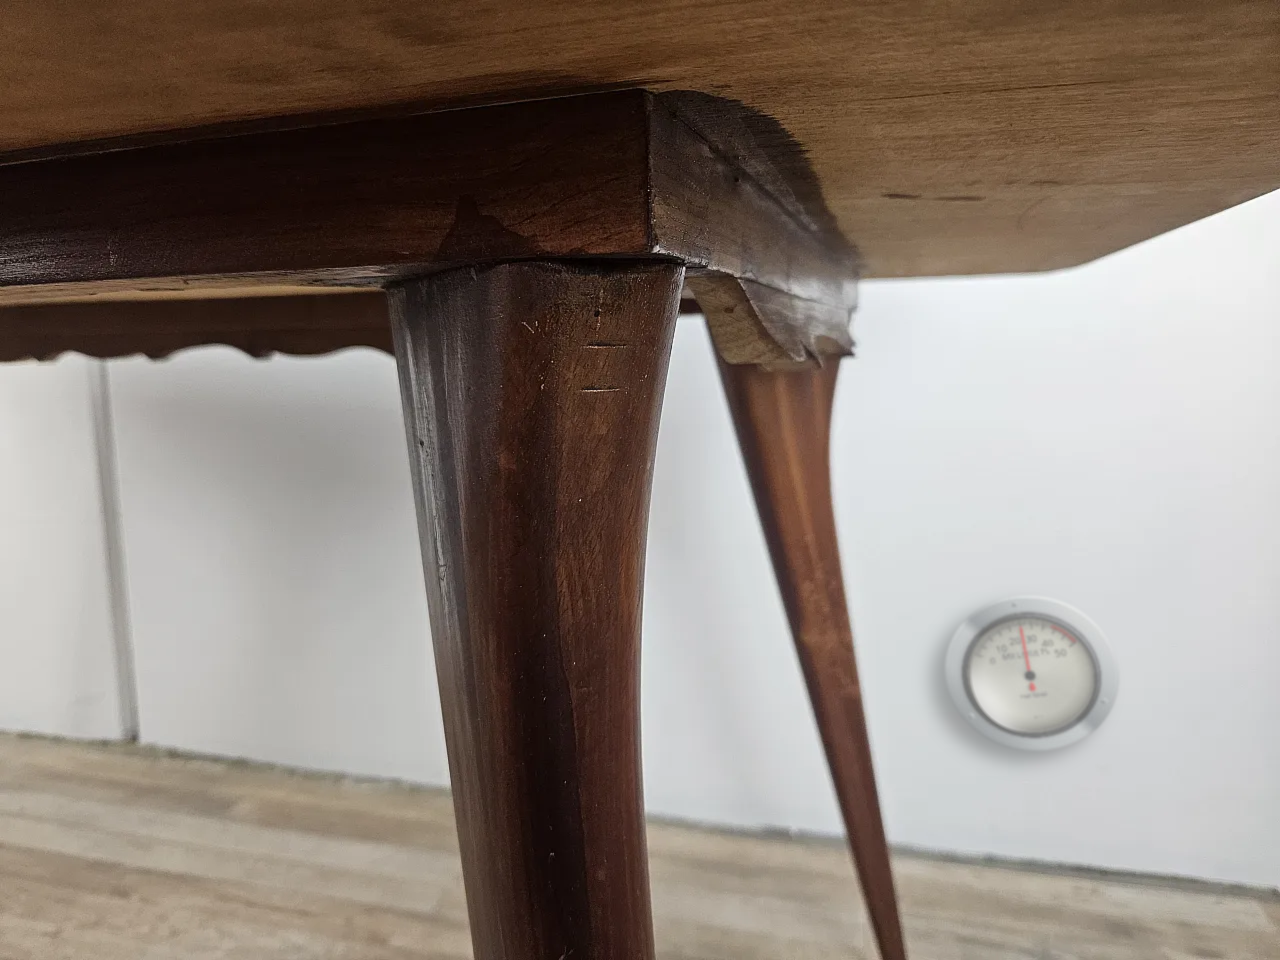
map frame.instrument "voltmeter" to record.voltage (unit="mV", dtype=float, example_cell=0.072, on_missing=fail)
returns 25
